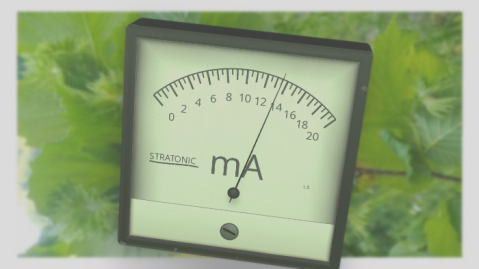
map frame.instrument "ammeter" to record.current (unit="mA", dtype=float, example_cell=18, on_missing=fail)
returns 13.5
